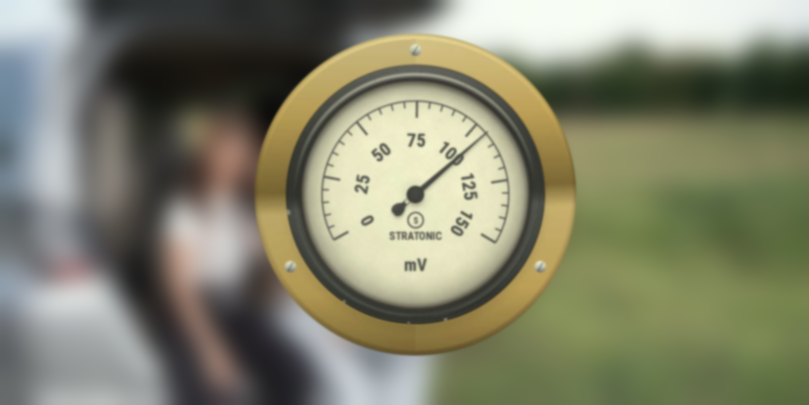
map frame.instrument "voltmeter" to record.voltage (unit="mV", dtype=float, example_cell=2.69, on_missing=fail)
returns 105
